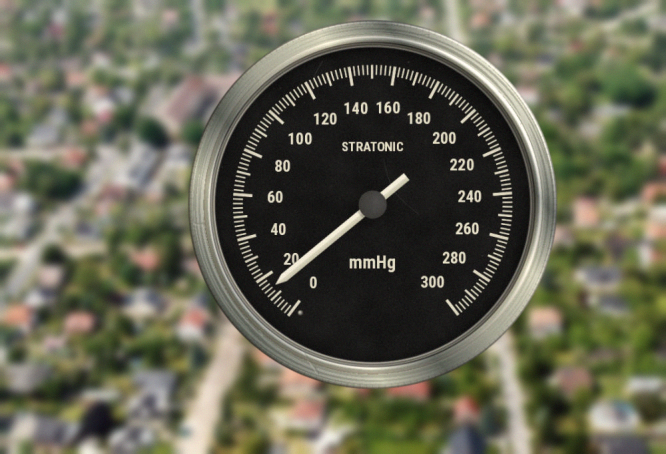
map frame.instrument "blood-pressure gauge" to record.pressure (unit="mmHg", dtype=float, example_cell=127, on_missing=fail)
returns 14
